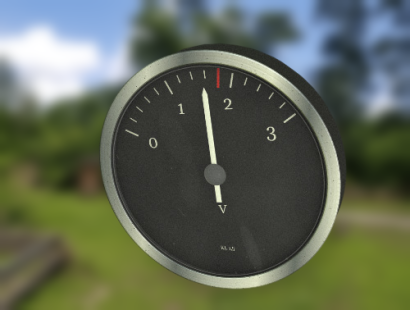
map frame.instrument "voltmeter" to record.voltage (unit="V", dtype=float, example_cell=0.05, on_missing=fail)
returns 1.6
